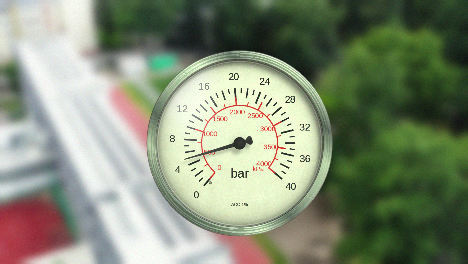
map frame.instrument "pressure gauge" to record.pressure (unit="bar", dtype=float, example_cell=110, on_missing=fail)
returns 5
